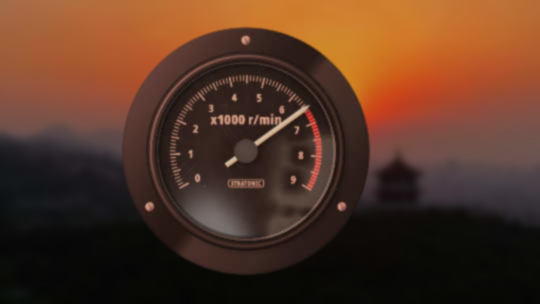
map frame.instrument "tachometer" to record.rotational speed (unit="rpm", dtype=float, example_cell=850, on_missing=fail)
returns 6500
